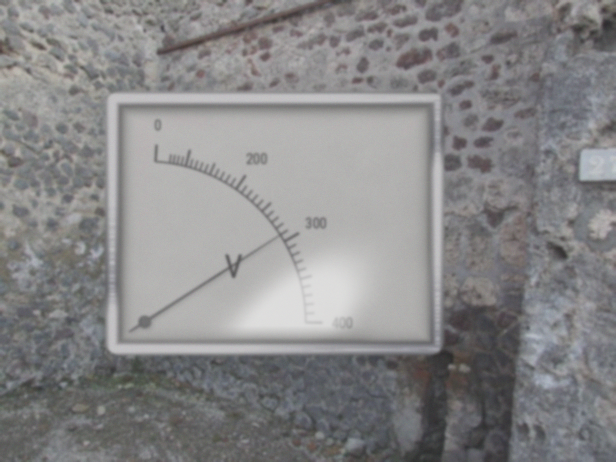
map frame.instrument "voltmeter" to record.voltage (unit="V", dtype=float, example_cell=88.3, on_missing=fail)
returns 290
